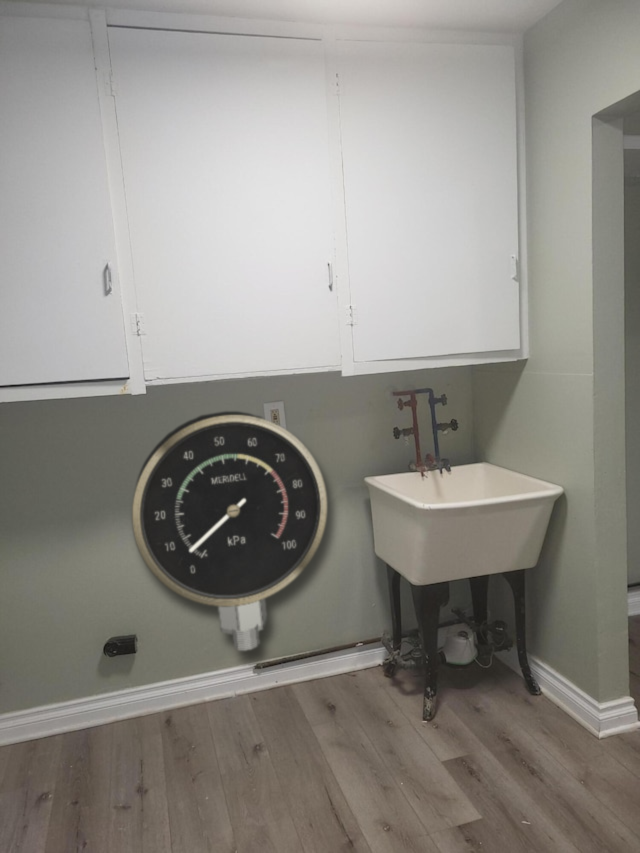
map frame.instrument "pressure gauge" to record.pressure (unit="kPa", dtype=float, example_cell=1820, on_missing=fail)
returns 5
